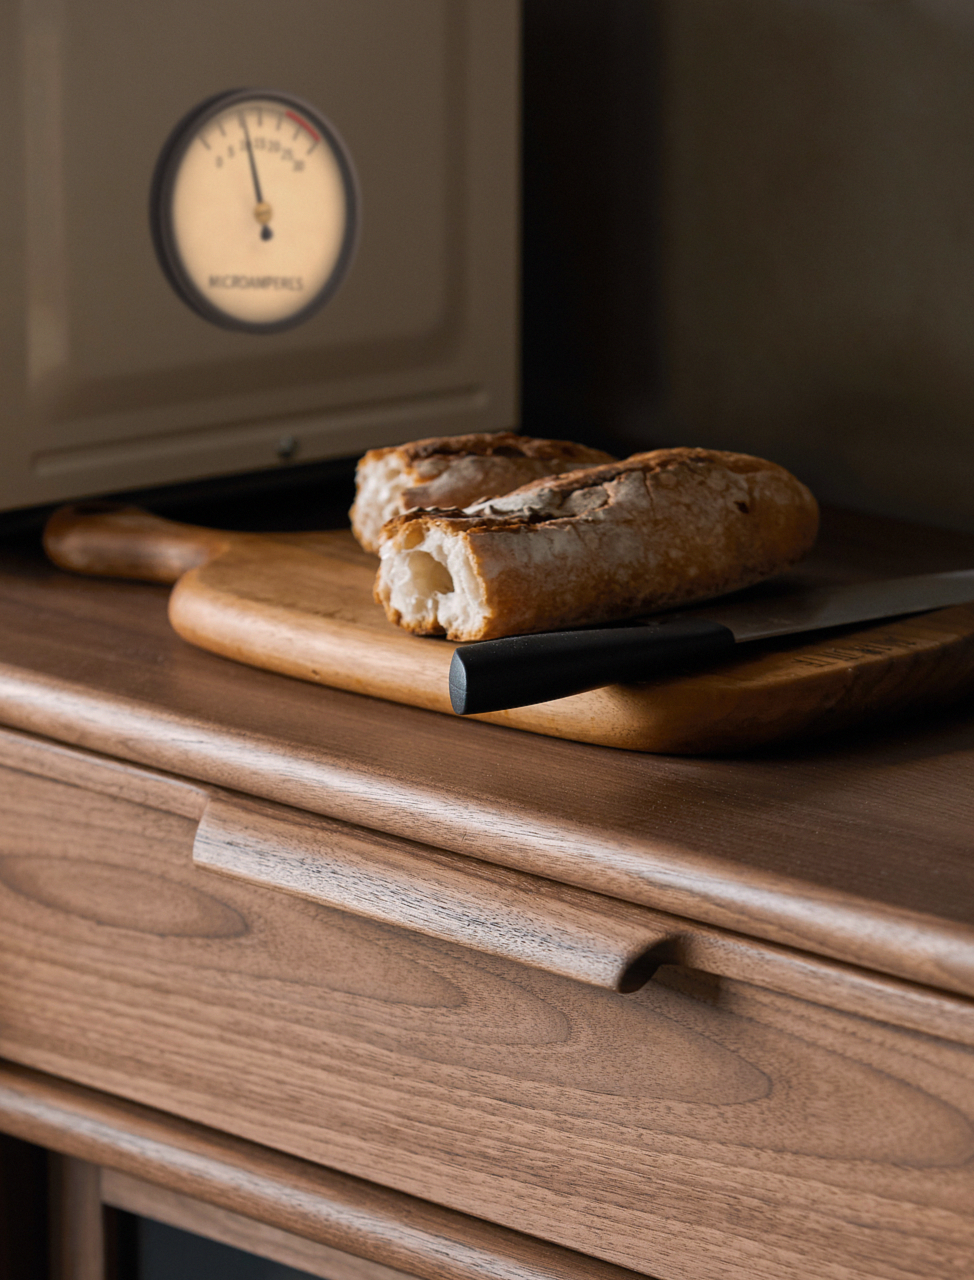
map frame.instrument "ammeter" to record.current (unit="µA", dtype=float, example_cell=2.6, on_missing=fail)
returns 10
